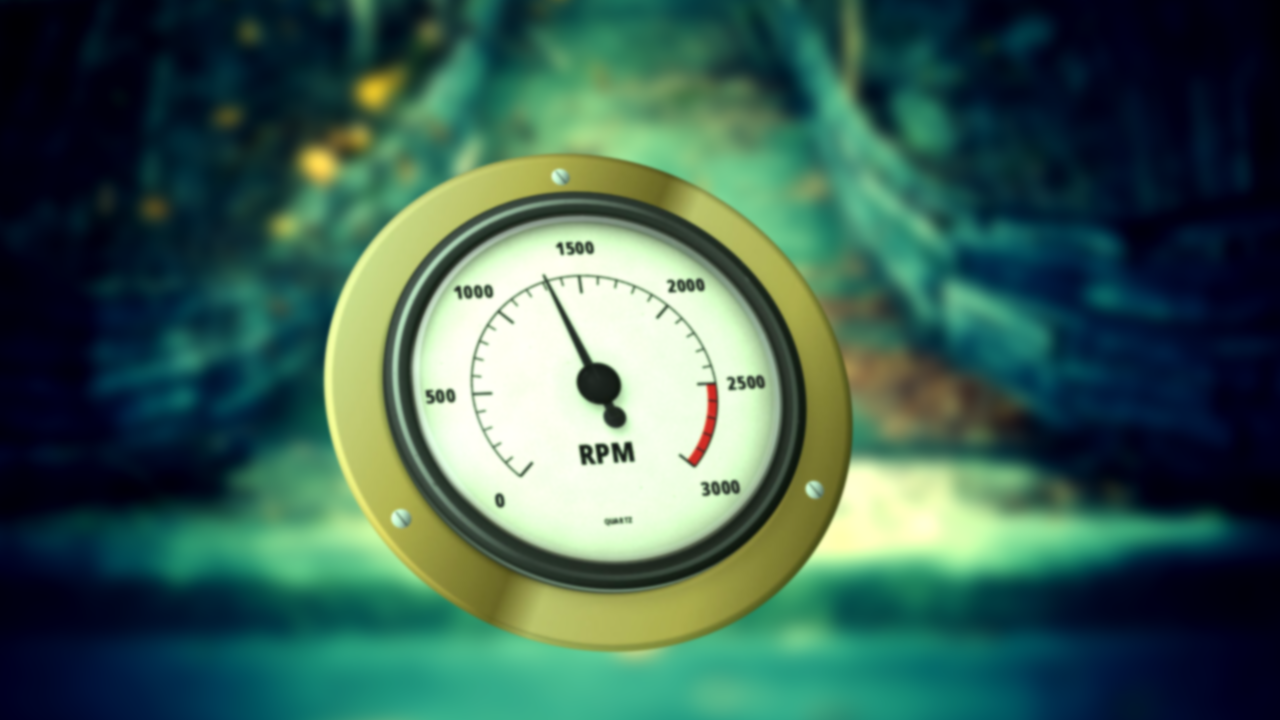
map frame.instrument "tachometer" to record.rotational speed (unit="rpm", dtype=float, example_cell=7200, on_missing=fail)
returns 1300
